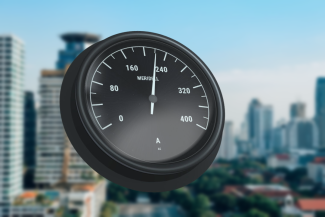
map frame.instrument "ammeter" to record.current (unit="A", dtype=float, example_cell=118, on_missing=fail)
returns 220
